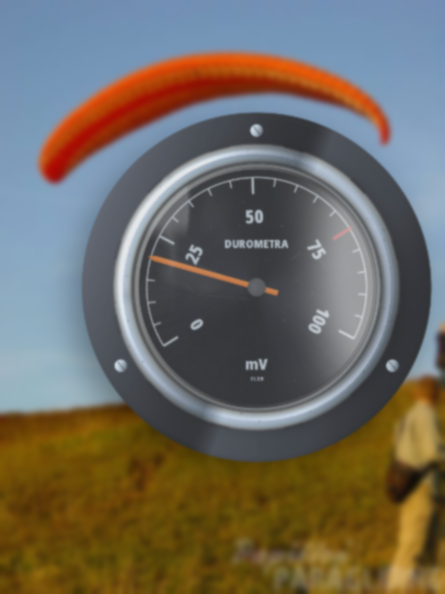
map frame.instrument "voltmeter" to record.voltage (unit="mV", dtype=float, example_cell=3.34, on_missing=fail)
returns 20
